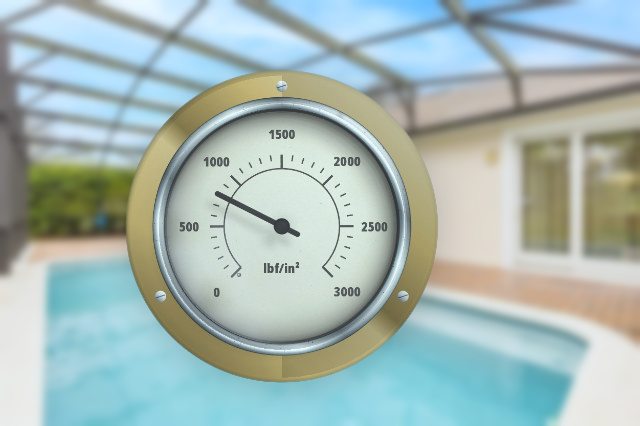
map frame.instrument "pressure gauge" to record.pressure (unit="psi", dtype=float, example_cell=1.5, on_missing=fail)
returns 800
